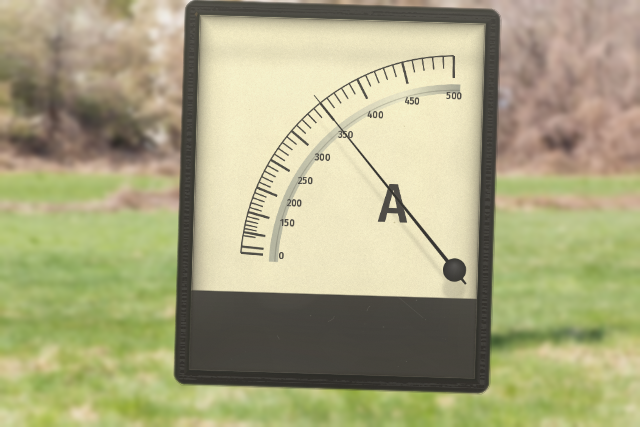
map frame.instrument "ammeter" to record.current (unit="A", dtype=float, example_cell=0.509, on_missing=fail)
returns 350
